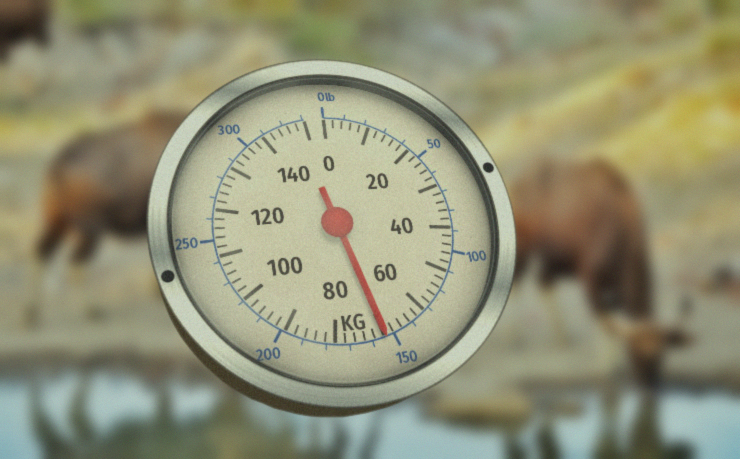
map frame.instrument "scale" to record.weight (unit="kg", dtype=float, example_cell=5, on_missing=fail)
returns 70
